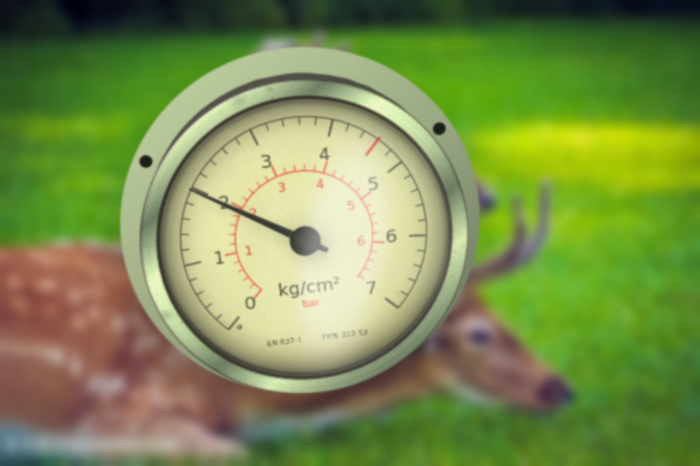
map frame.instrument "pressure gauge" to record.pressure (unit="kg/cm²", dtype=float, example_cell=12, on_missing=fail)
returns 2
